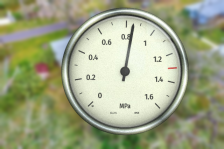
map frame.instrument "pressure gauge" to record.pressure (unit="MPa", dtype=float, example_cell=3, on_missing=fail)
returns 0.85
